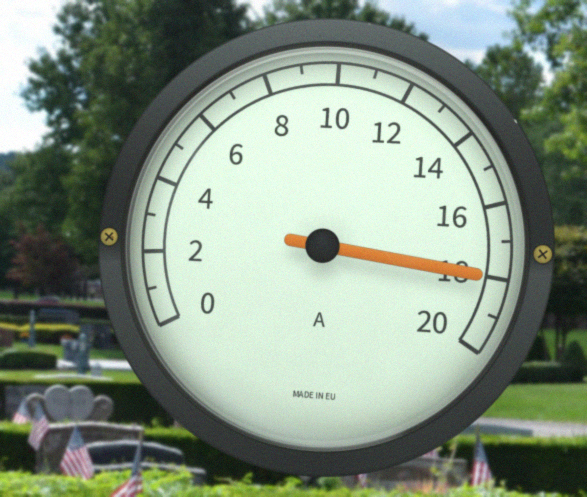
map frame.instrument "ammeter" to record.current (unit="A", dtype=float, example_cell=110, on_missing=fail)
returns 18
